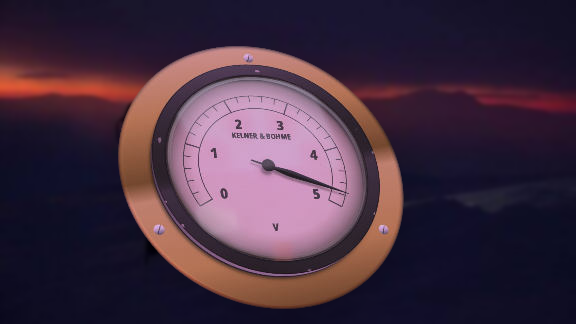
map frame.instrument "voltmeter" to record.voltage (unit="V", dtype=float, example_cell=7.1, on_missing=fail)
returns 4.8
